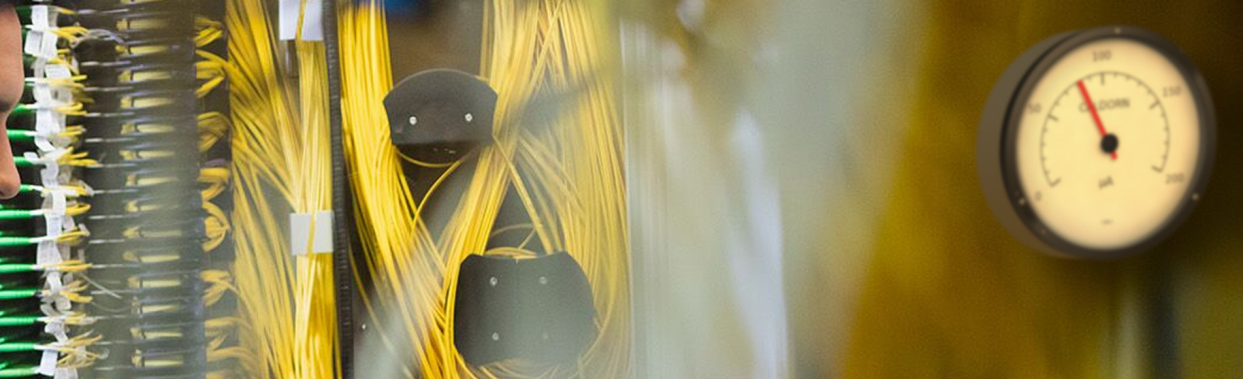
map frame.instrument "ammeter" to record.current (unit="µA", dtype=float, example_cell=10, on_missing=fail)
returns 80
